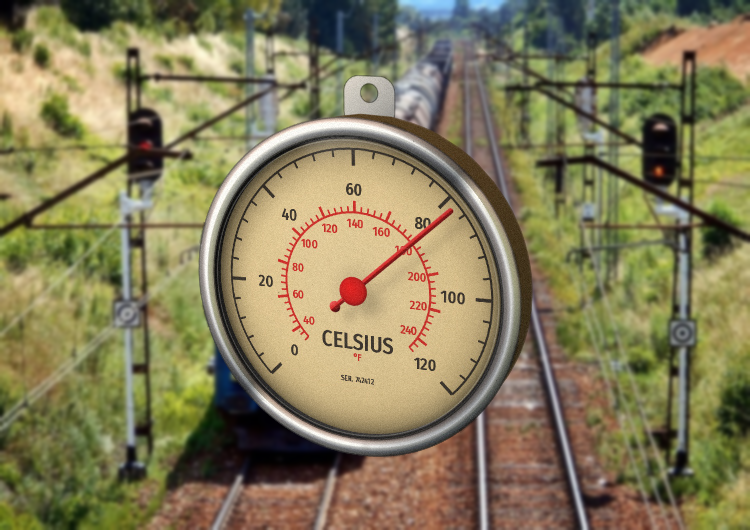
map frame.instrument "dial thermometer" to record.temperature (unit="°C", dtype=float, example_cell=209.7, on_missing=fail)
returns 82
